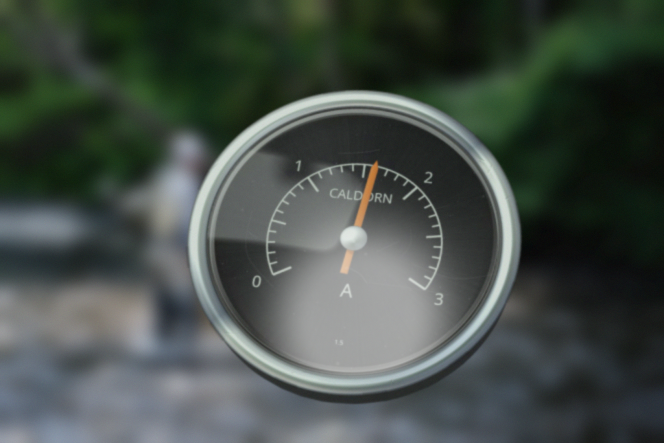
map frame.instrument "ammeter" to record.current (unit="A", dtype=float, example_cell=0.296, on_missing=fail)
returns 1.6
